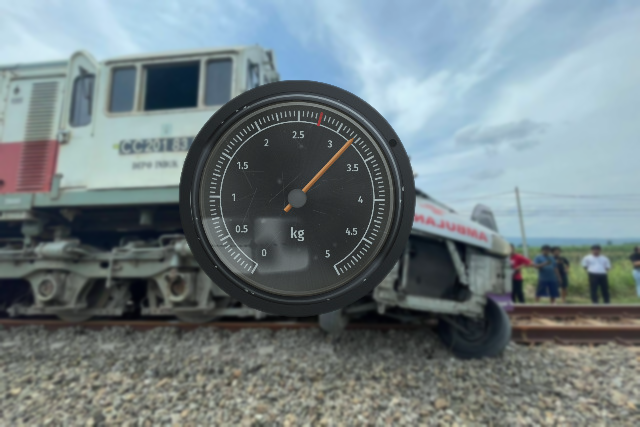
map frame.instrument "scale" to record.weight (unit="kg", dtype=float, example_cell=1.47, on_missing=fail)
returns 3.2
